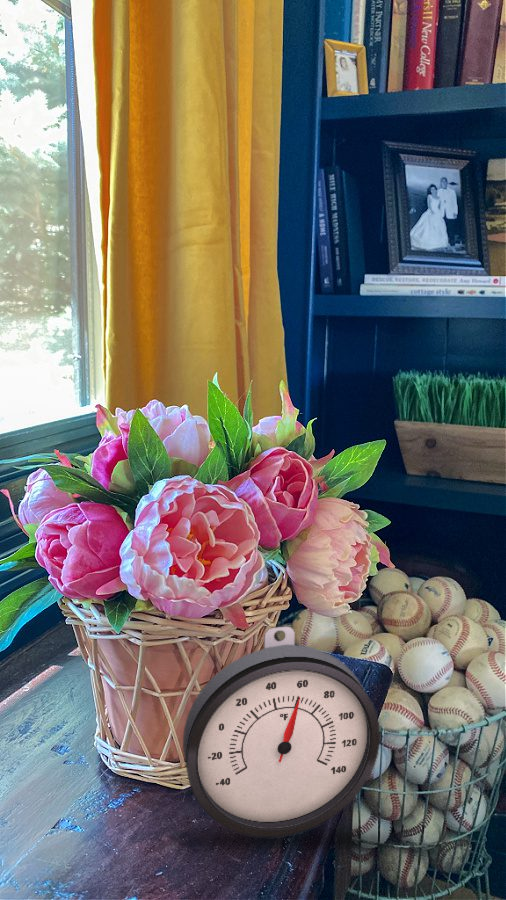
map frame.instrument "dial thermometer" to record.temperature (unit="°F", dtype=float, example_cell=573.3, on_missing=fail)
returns 60
